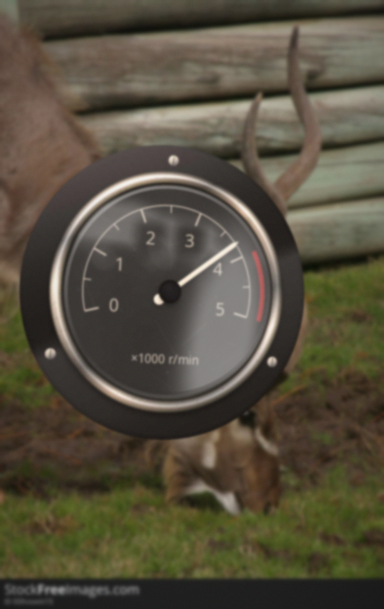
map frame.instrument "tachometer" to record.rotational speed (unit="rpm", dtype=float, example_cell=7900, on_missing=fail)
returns 3750
